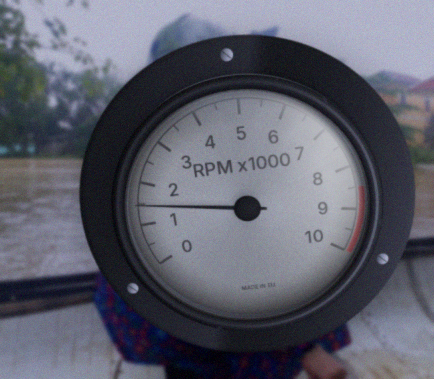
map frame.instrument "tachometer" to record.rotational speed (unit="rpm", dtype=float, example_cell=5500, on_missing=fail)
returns 1500
